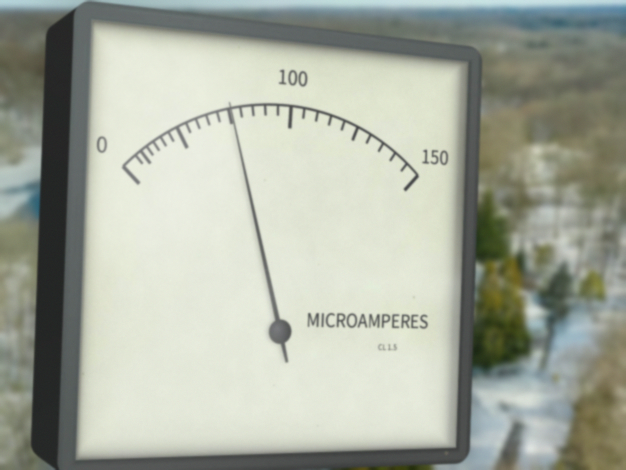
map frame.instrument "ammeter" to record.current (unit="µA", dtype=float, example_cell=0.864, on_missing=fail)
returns 75
